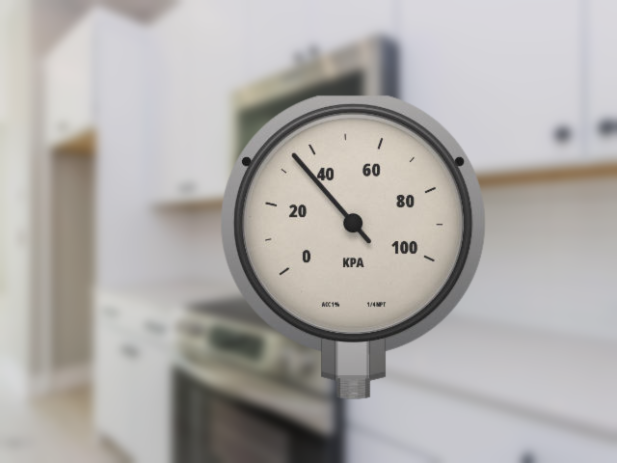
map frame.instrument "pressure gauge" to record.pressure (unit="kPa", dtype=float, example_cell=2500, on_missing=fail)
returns 35
